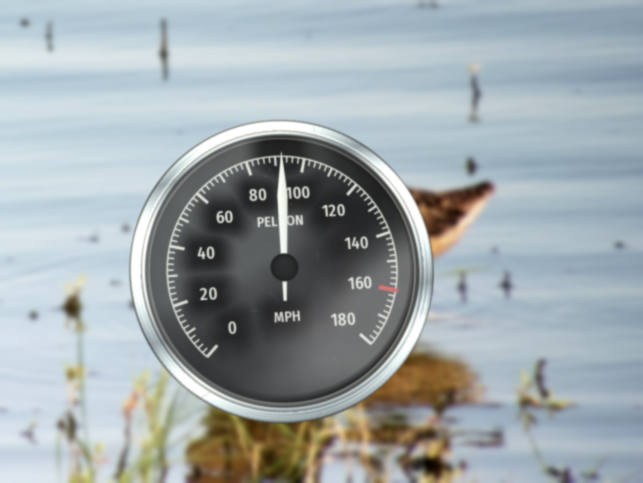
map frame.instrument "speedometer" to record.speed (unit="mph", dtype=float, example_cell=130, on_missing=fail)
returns 92
